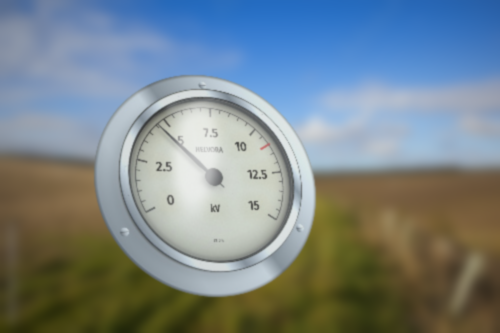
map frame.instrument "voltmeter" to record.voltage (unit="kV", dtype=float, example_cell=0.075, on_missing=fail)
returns 4.5
